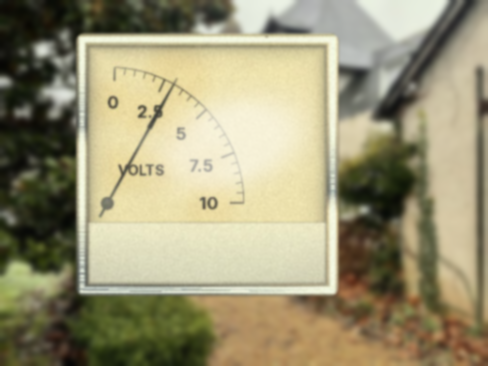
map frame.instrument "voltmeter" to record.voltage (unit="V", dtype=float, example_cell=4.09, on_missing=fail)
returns 3
